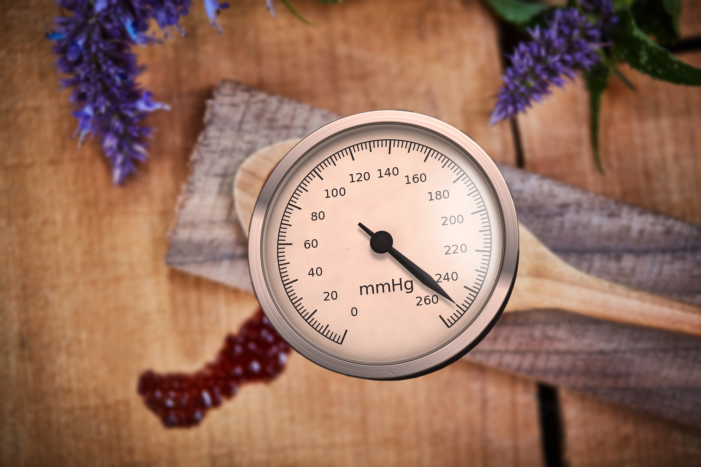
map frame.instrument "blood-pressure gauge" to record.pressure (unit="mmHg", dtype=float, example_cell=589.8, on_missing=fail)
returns 250
